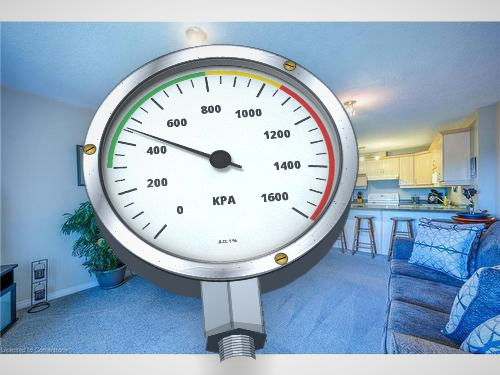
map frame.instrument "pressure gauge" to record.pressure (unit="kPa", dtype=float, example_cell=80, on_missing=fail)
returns 450
